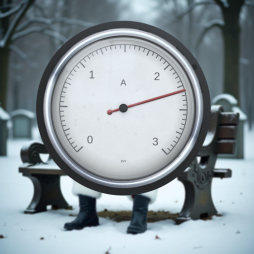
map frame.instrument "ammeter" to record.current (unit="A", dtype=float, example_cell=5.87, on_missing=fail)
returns 2.3
